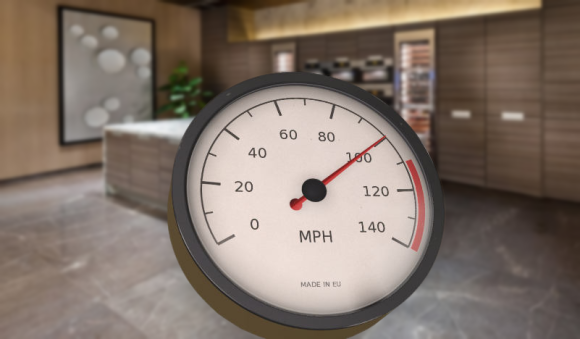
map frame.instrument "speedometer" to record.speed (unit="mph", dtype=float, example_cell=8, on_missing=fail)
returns 100
